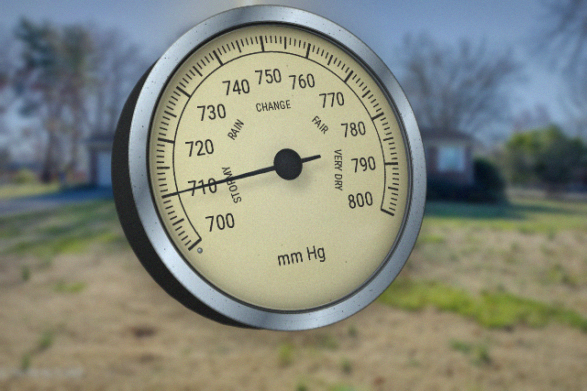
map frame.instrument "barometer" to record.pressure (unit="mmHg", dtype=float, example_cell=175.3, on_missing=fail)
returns 710
